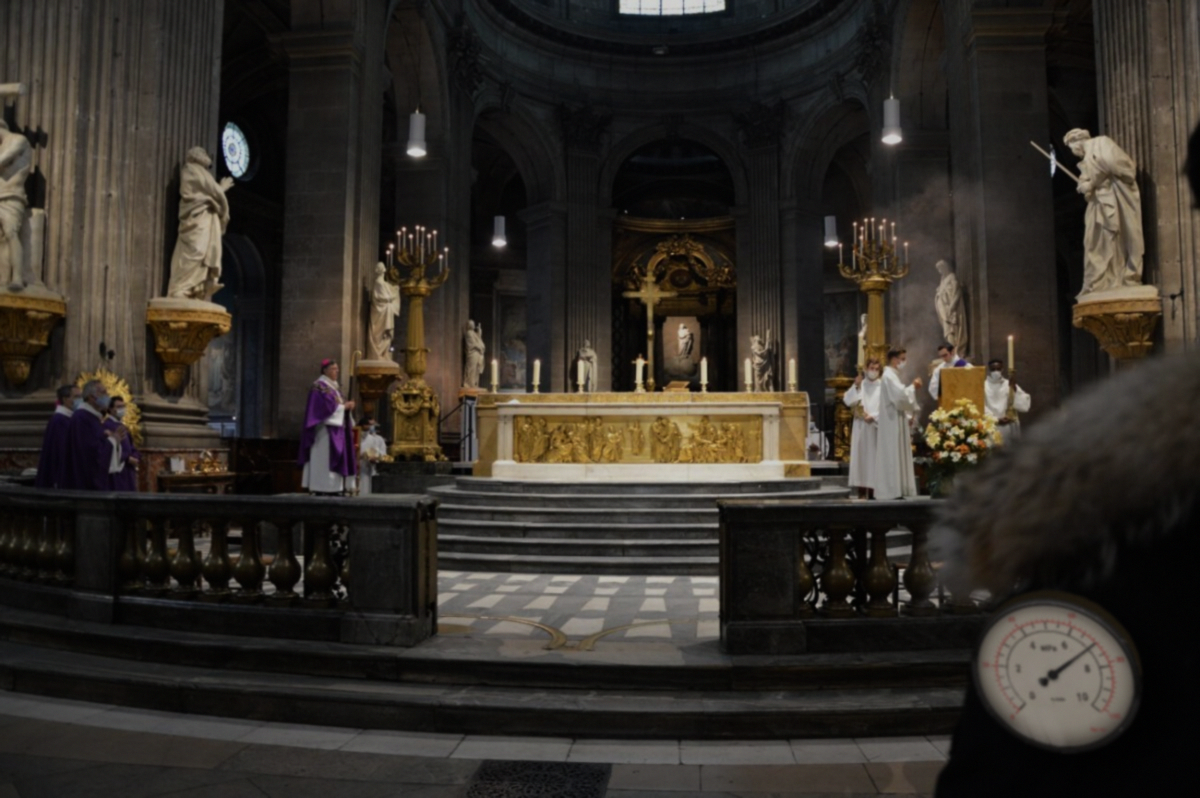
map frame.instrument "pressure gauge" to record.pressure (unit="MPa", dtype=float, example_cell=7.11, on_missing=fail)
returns 7
